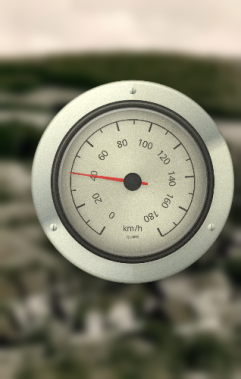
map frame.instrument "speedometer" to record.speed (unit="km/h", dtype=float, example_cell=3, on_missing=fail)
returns 40
